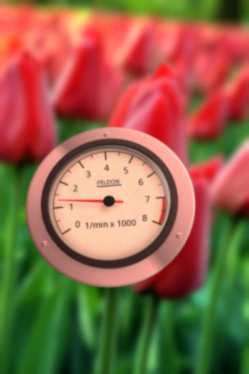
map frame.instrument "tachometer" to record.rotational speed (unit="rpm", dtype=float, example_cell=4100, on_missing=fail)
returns 1250
